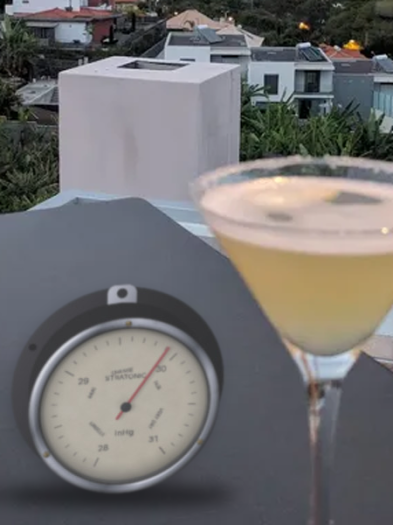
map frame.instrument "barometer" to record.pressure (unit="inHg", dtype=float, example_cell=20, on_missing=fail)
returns 29.9
